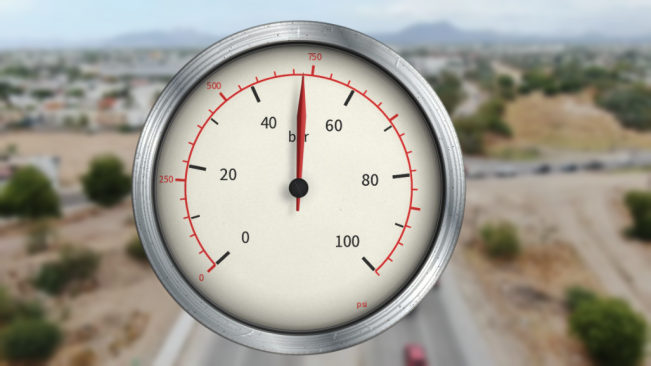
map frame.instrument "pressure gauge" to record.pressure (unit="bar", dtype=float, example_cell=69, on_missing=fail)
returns 50
